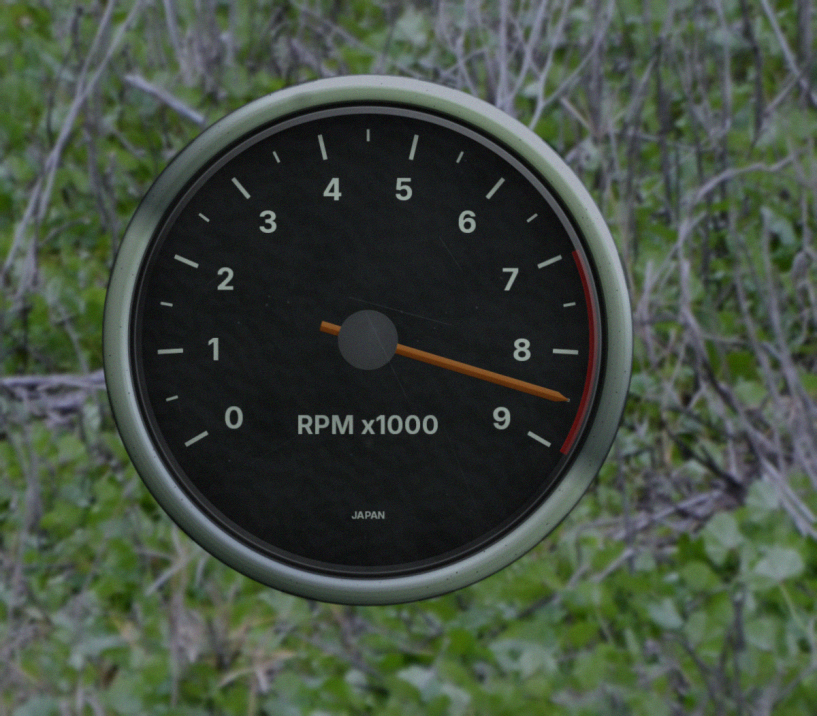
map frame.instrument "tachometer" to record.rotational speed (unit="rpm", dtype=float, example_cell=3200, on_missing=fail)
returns 8500
